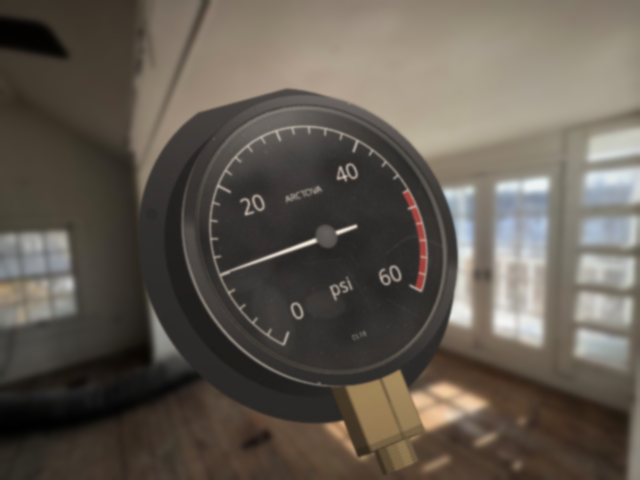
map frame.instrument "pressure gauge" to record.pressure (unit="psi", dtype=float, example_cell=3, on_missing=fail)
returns 10
